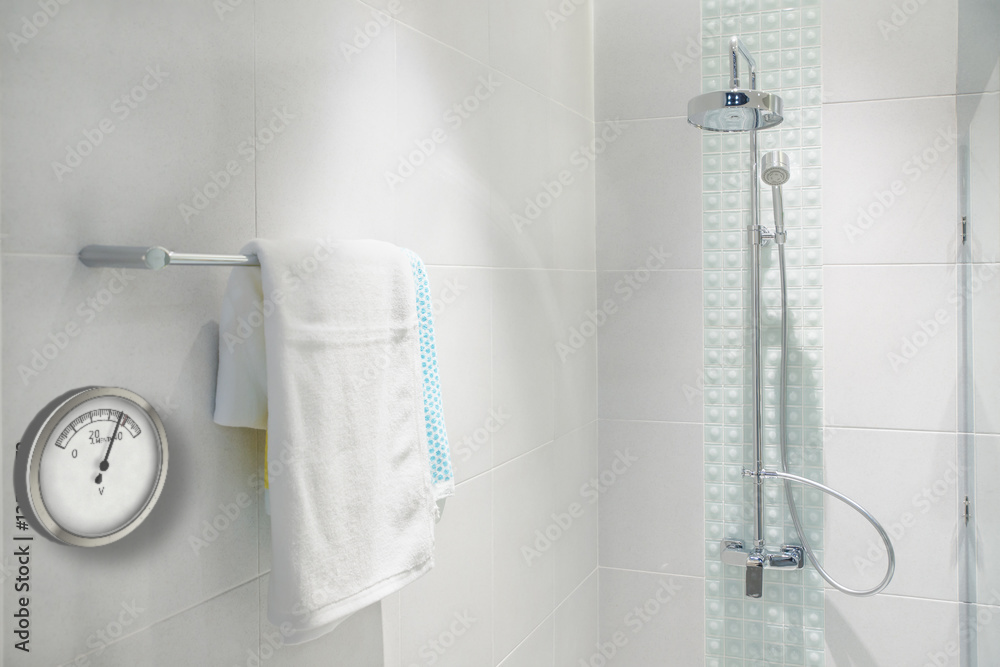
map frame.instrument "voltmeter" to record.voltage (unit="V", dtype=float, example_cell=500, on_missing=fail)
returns 35
